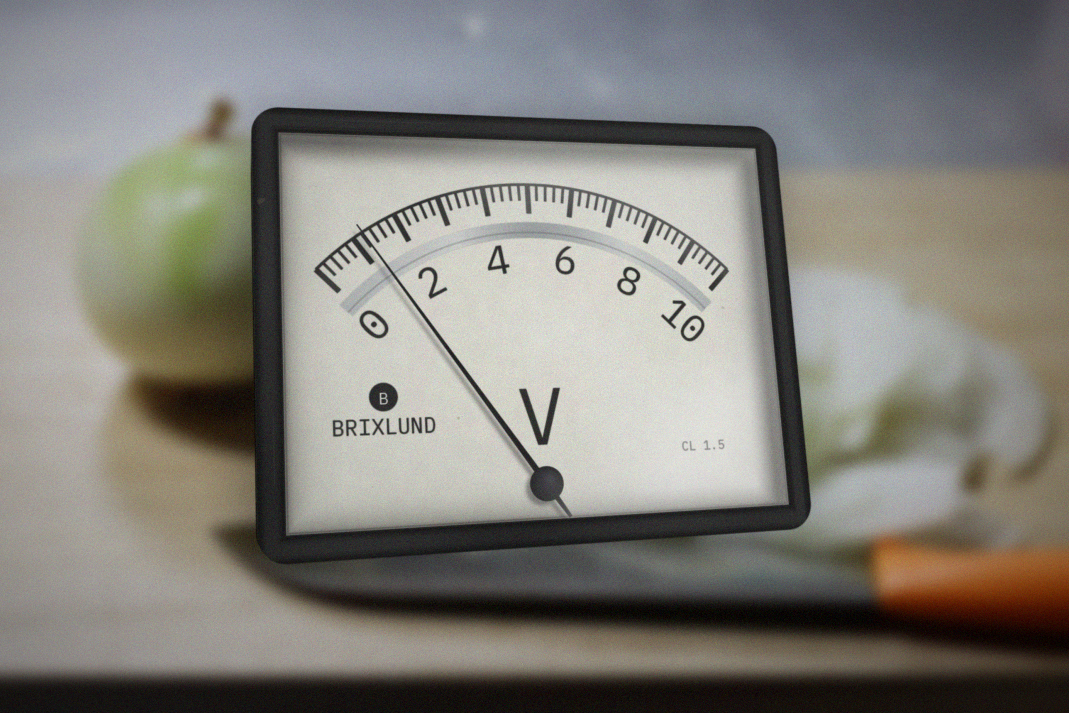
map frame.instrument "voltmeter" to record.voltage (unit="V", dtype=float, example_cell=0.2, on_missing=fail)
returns 1.2
